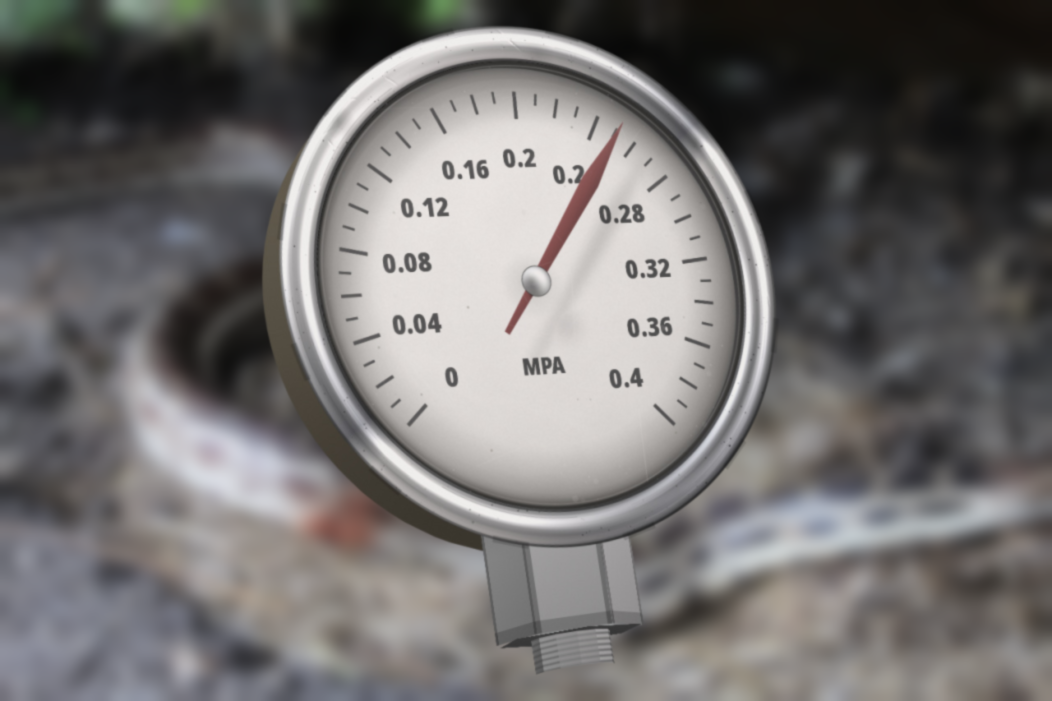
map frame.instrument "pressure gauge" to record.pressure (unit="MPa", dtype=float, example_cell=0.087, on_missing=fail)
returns 0.25
